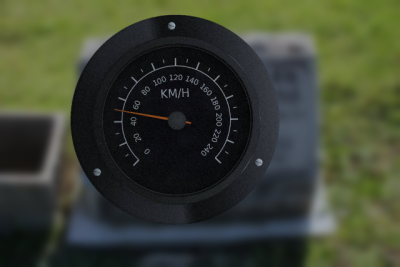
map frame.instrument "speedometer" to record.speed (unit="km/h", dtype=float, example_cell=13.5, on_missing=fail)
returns 50
